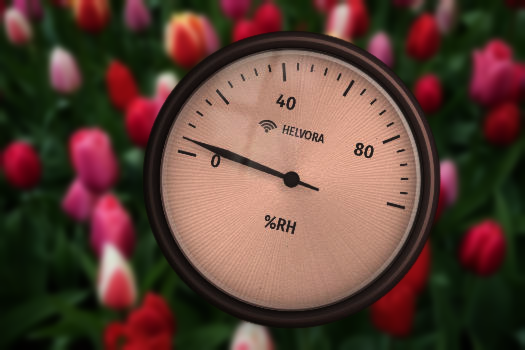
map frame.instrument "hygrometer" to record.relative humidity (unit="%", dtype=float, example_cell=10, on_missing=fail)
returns 4
